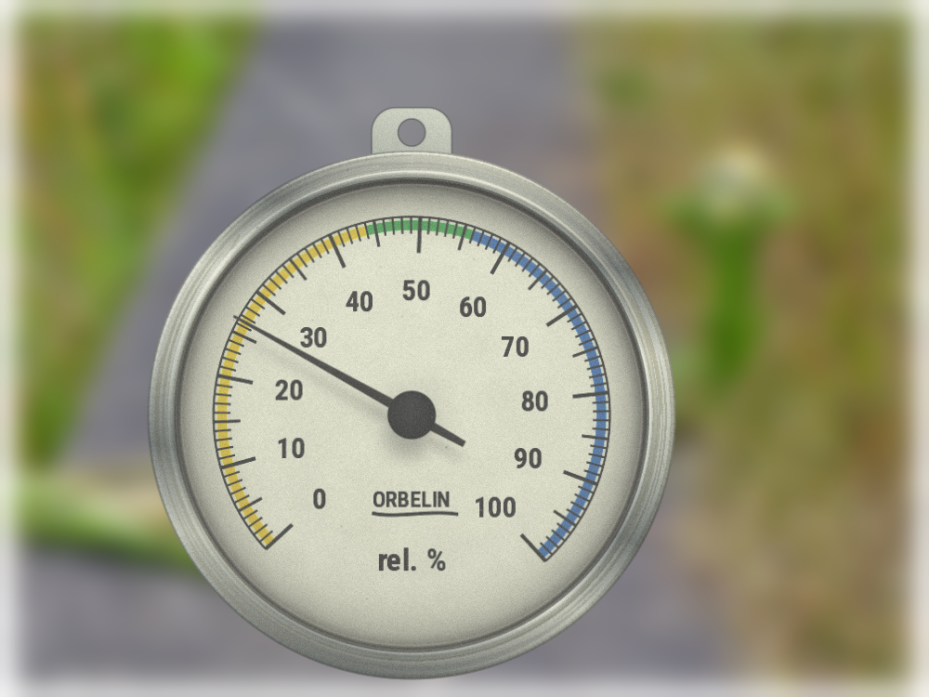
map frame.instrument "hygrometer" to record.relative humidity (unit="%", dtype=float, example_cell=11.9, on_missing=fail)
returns 26.5
